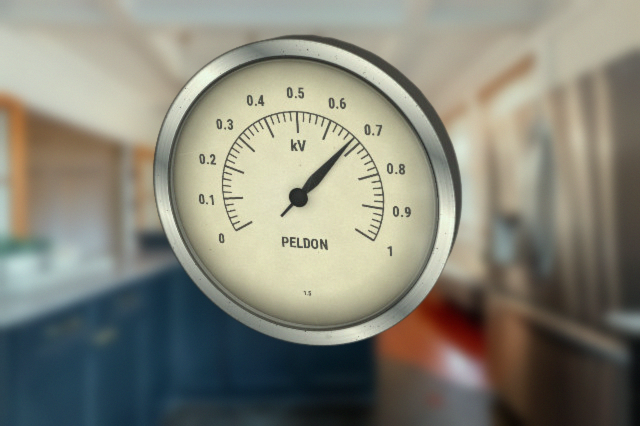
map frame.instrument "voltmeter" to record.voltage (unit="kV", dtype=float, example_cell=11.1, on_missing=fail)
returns 0.68
